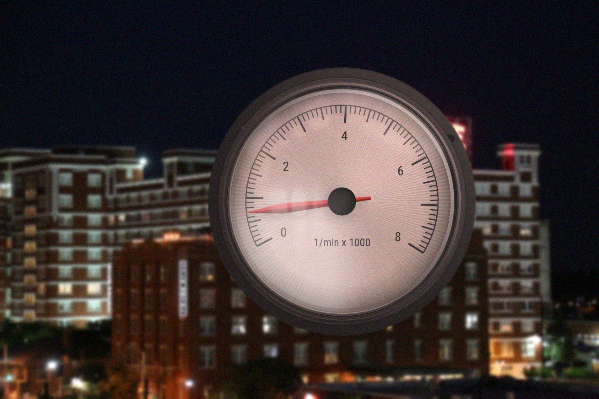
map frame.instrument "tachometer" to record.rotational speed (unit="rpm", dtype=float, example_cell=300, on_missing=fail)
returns 700
